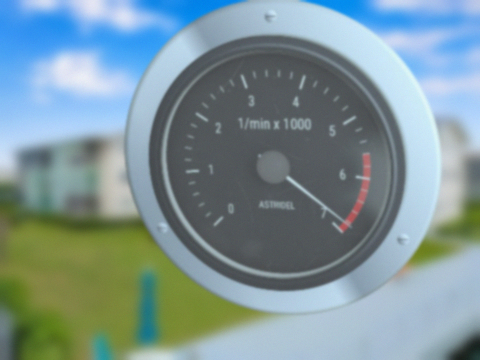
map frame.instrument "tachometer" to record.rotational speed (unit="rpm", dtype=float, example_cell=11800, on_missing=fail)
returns 6800
